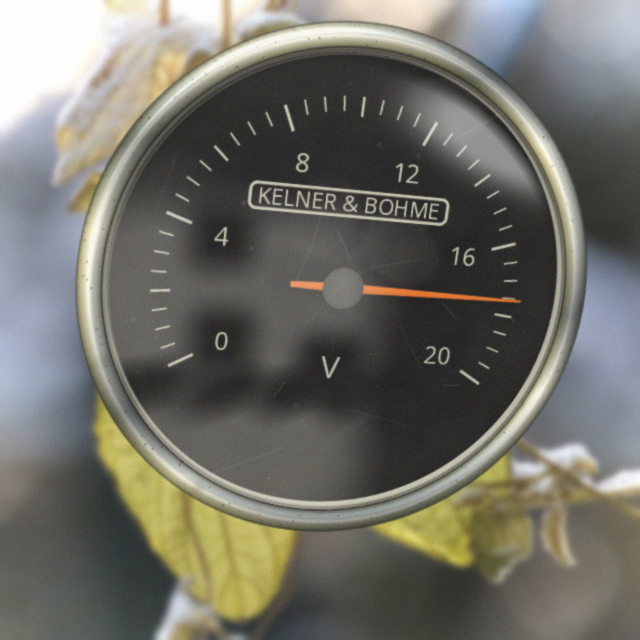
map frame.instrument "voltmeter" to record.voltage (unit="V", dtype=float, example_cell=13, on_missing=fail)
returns 17.5
